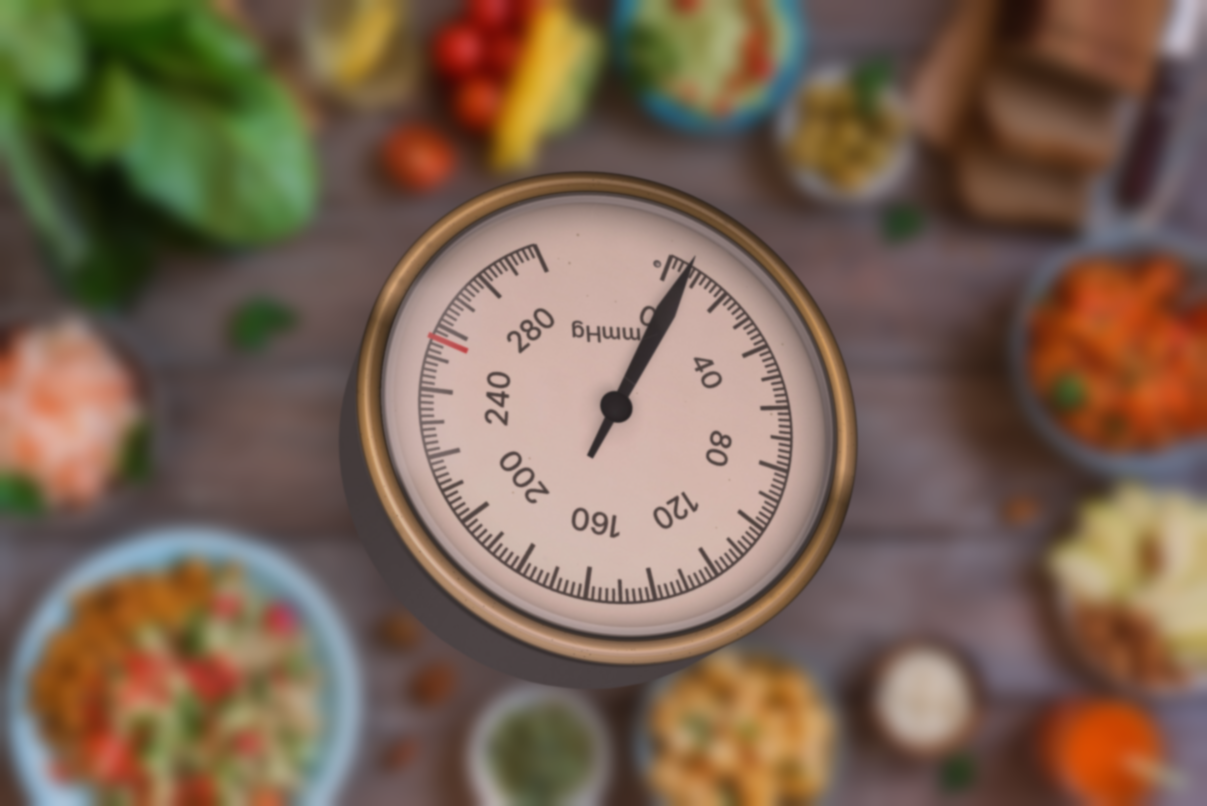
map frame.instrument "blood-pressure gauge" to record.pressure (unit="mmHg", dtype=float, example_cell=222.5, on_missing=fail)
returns 6
